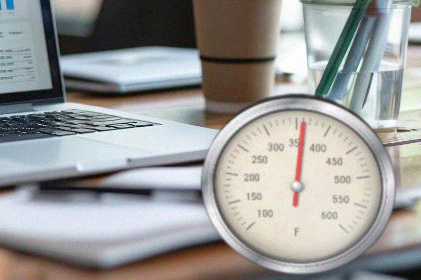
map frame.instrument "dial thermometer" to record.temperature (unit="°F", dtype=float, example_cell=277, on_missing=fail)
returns 360
